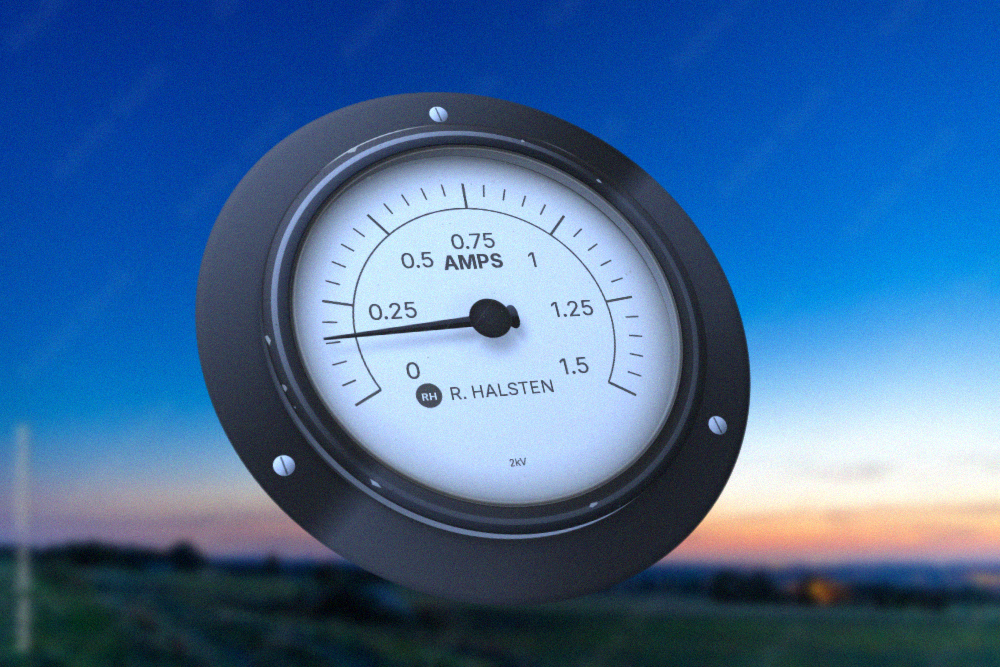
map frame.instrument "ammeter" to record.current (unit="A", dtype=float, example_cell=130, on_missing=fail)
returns 0.15
